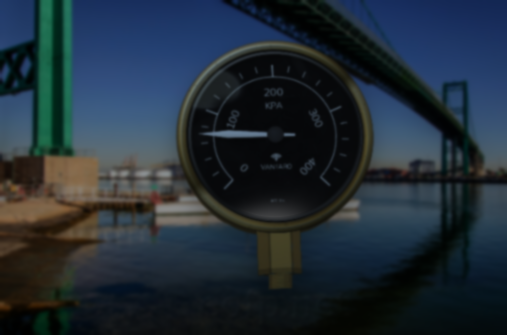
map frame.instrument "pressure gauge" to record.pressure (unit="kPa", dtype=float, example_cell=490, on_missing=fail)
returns 70
